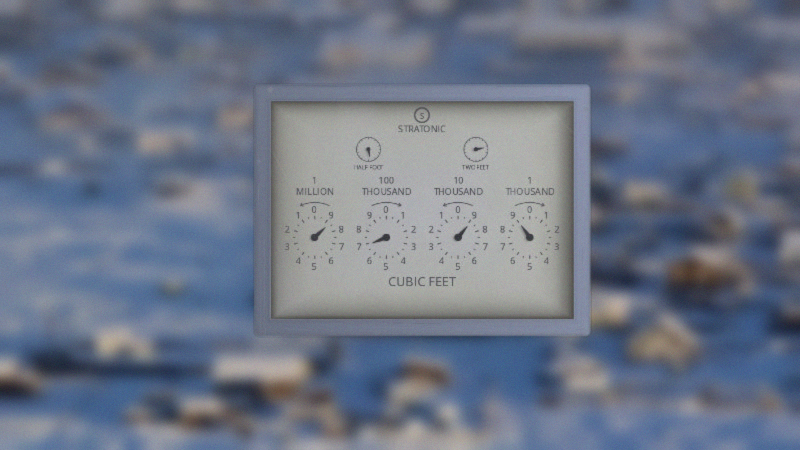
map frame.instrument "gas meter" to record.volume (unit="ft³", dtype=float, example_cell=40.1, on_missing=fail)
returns 868900
